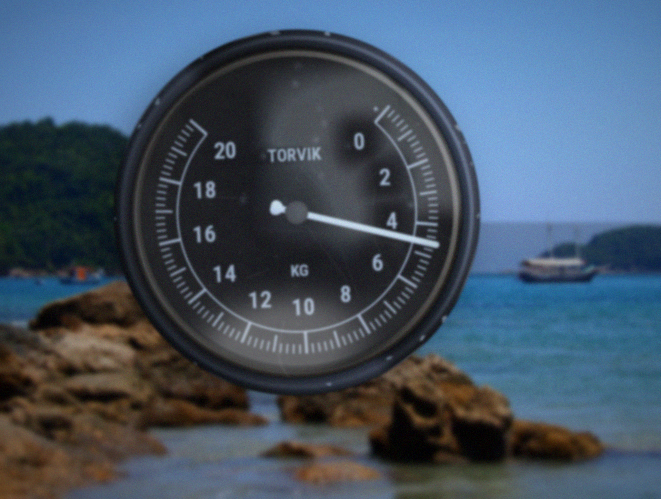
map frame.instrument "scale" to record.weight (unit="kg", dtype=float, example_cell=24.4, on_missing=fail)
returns 4.6
